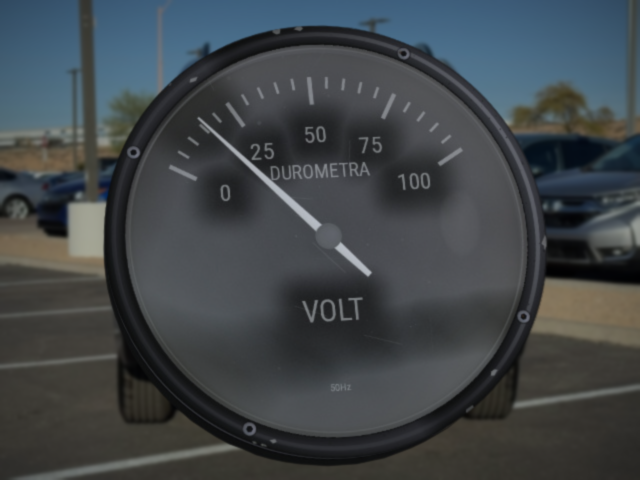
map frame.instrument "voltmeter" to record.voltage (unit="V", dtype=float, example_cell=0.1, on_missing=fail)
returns 15
